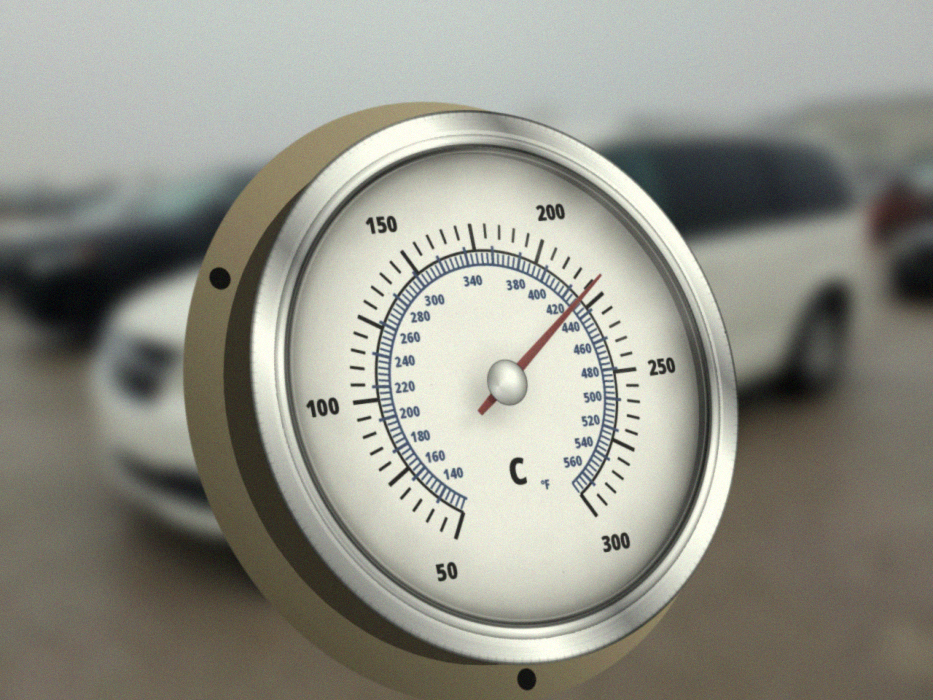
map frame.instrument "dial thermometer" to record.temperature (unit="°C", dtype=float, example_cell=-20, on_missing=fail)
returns 220
